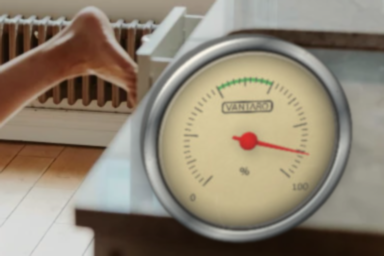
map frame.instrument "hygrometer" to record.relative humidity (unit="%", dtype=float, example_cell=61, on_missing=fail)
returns 90
